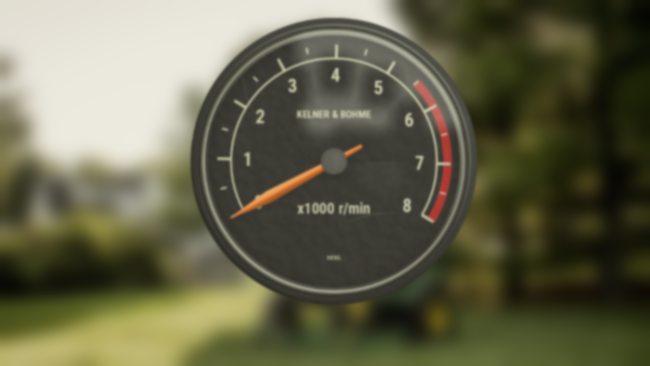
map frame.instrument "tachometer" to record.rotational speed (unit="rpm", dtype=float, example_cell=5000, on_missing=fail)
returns 0
